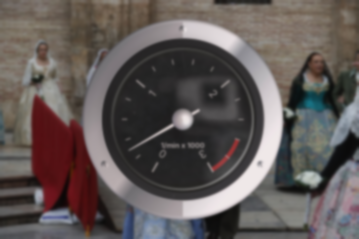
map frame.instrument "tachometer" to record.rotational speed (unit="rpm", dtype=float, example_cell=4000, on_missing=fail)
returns 300
